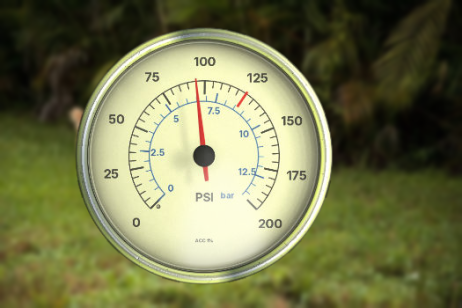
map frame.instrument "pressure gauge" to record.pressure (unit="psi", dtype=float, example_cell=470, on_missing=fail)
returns 95
